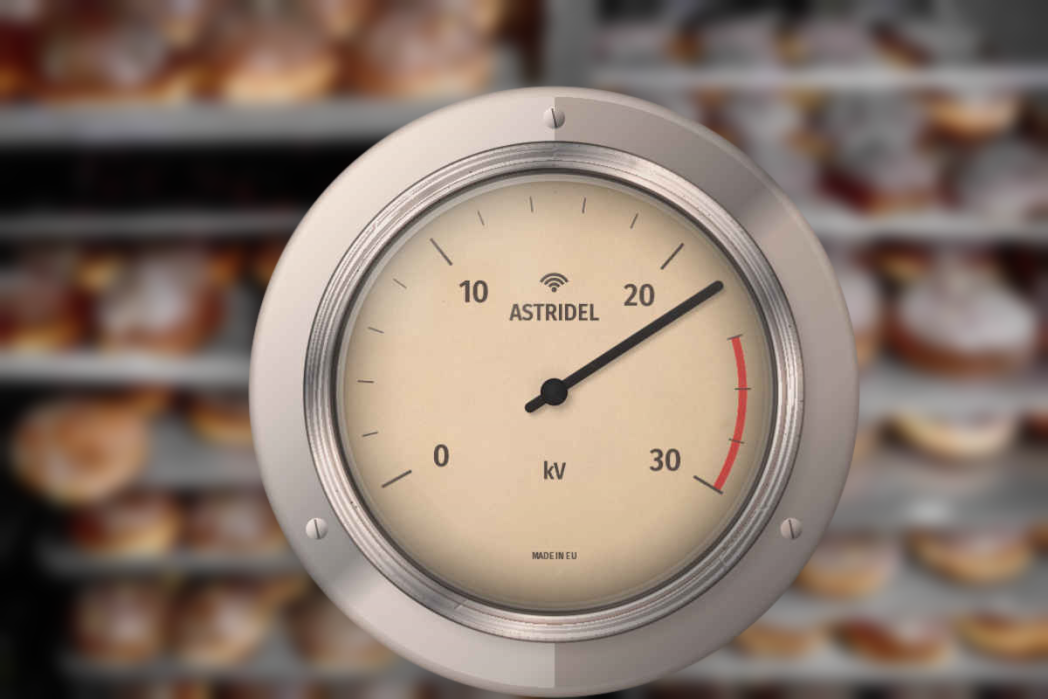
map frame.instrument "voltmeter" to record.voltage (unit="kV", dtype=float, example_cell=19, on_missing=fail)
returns 22
